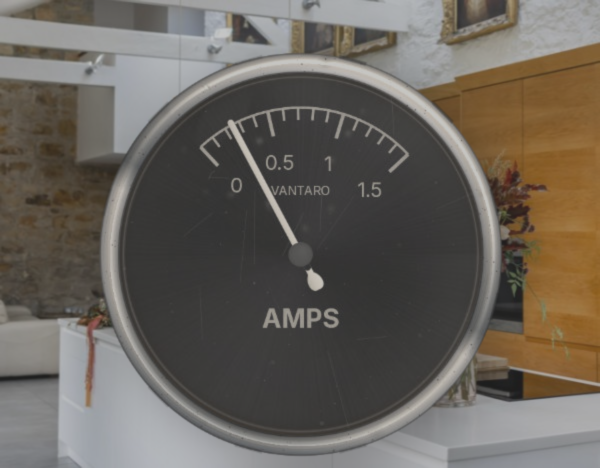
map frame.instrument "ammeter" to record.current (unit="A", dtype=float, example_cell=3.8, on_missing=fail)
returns 0.25
